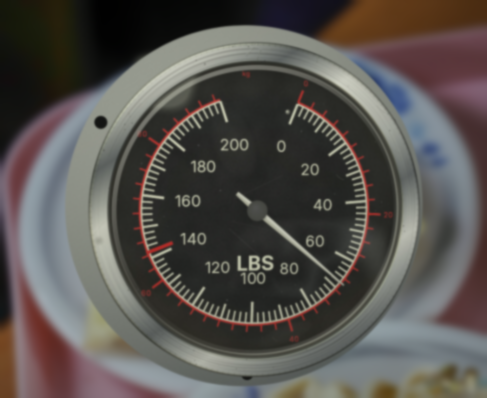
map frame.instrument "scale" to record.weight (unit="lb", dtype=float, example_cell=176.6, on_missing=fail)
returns 68
